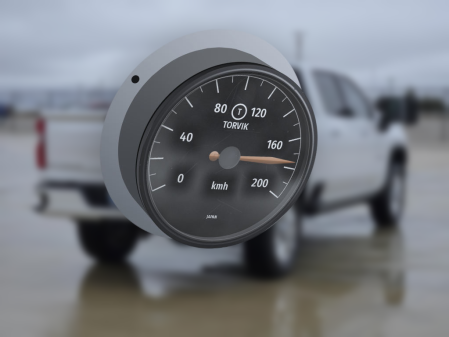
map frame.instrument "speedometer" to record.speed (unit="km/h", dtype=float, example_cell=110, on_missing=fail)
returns 175
